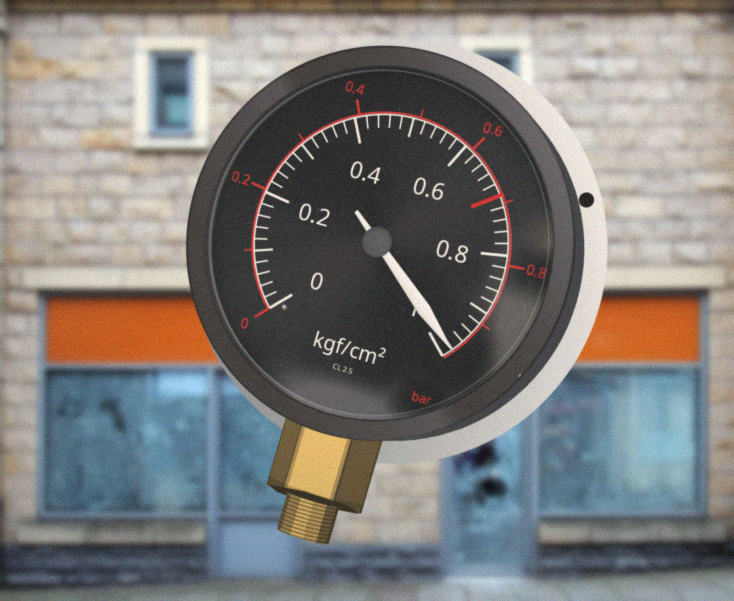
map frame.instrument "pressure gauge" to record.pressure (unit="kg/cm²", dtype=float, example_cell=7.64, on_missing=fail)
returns 0.98
